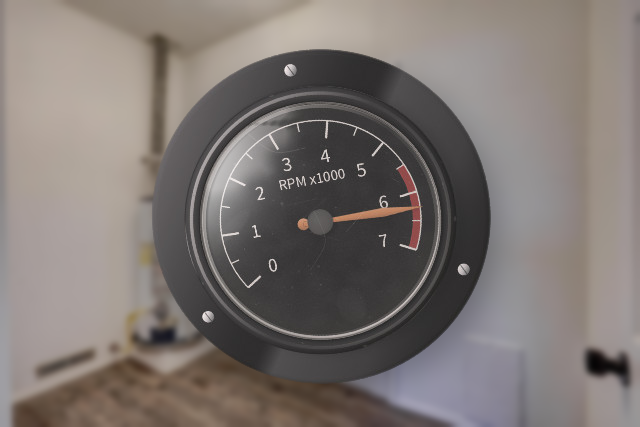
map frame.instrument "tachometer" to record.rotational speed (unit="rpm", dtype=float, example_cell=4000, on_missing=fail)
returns 6250
